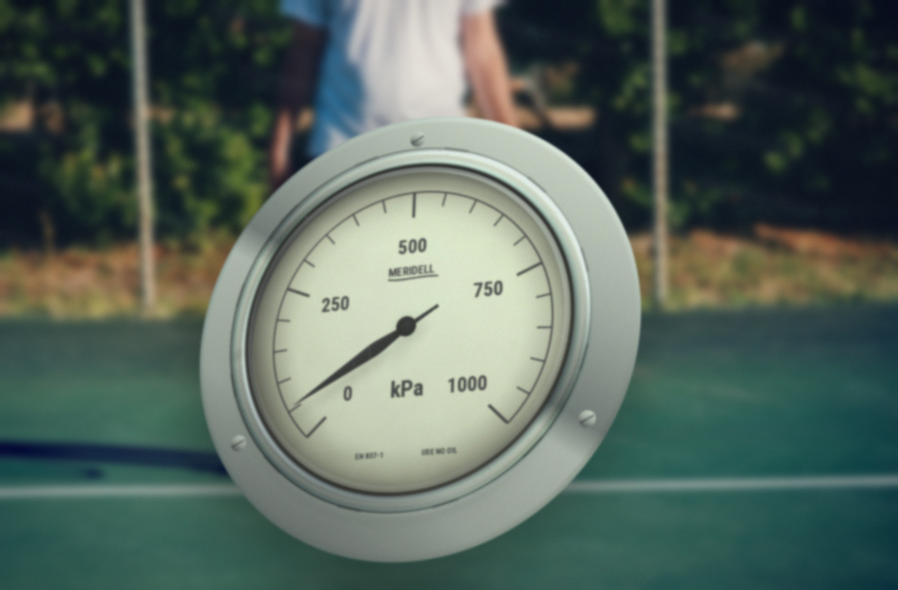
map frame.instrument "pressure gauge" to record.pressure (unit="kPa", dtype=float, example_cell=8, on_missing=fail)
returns 50
